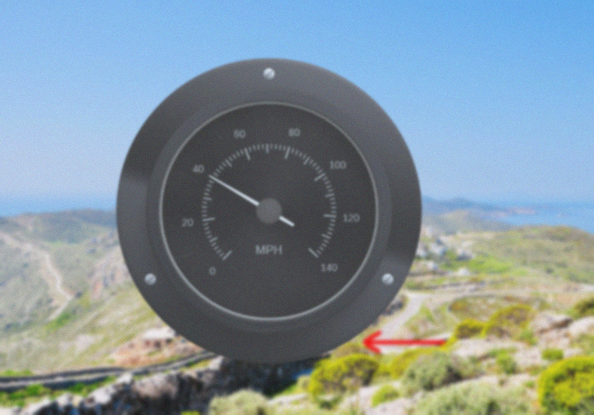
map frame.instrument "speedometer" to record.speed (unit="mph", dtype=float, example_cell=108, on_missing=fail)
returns 40
